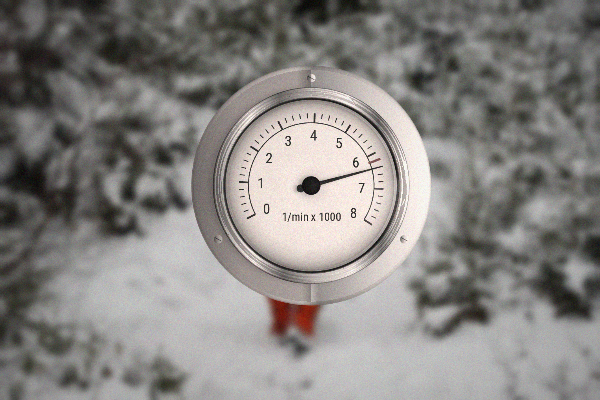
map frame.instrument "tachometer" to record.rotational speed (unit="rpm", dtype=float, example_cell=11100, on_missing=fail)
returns 6400
